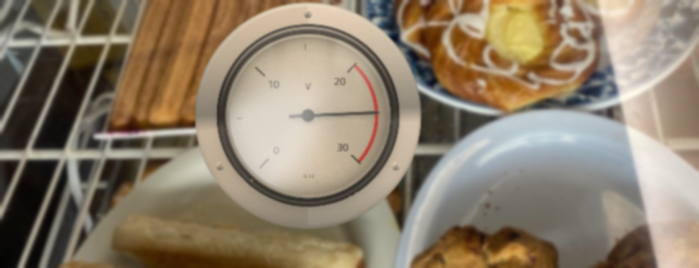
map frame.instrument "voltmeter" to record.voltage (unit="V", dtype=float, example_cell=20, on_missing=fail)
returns 25
